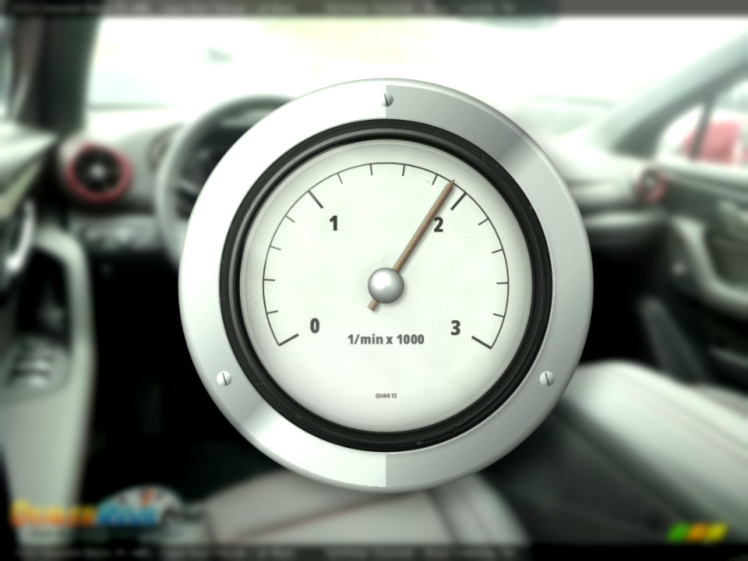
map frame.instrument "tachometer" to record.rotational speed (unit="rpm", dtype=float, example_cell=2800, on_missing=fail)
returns 1900
